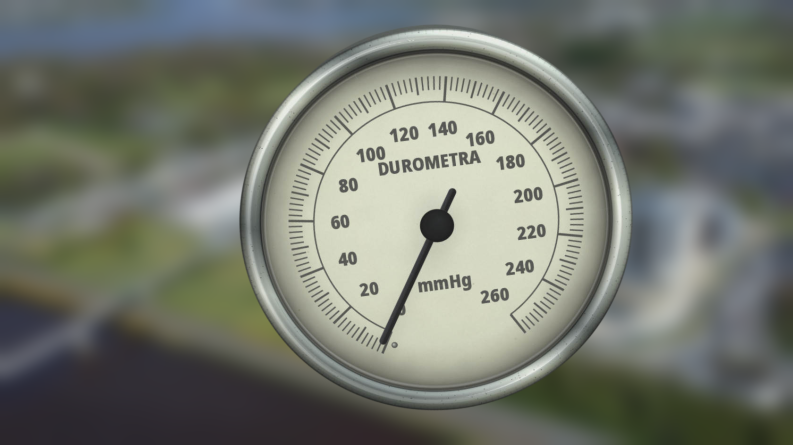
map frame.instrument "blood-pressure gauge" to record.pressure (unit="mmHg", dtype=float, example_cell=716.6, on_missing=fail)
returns 2
